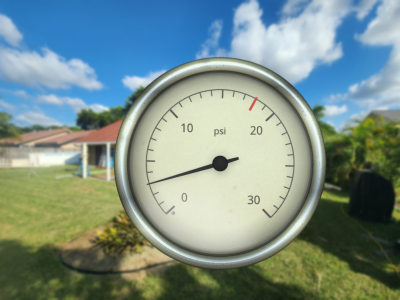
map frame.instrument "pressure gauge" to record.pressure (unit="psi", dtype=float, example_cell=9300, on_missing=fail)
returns 3
